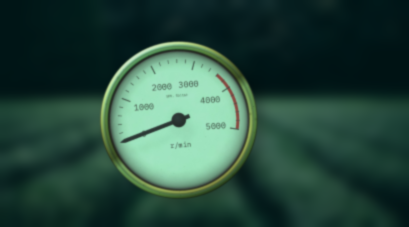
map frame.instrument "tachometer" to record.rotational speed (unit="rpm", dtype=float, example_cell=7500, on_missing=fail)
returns 0
